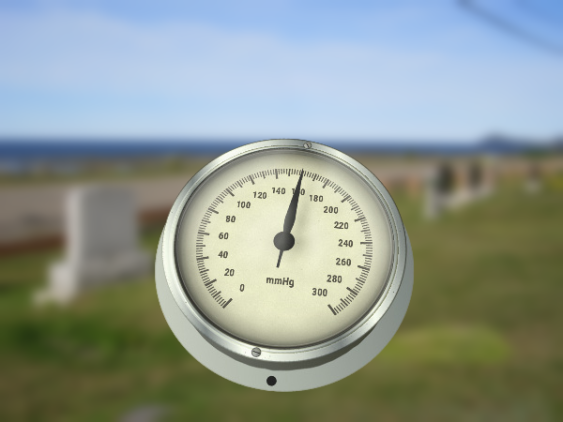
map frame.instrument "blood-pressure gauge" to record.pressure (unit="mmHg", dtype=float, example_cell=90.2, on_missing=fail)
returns 160
